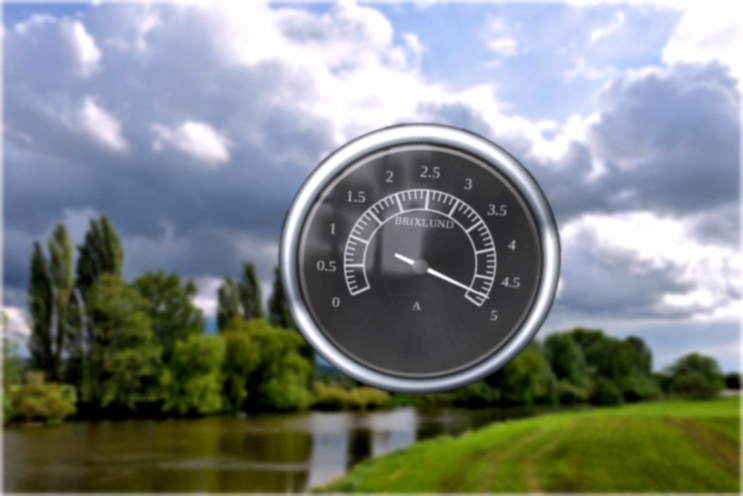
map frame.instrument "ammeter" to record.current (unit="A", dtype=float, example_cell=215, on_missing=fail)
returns 4.8
